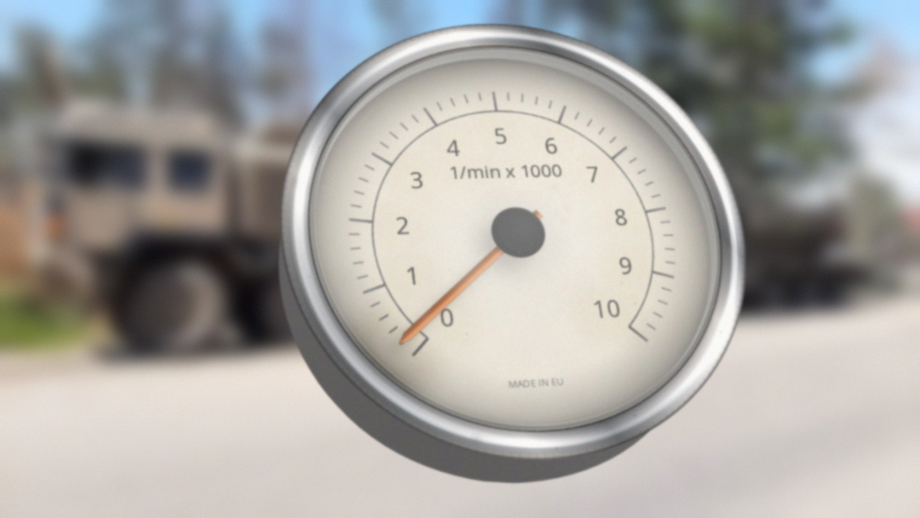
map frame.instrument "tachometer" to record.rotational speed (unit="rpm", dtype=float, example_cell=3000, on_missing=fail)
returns 200
